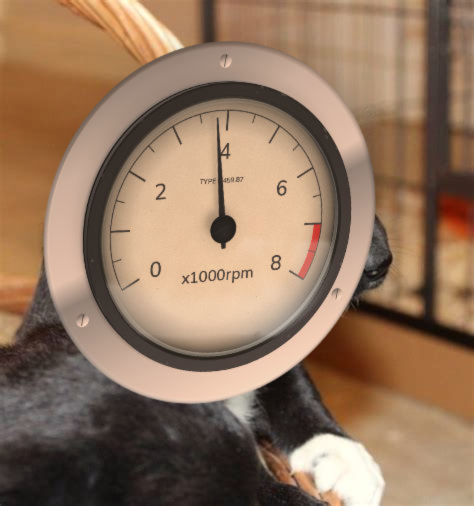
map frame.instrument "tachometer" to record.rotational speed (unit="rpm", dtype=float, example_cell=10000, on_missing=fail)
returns 3750
